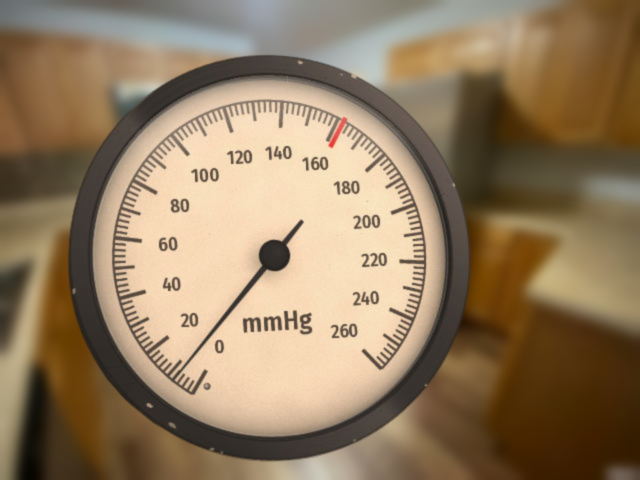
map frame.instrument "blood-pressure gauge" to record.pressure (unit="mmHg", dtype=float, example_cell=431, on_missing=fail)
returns 8
